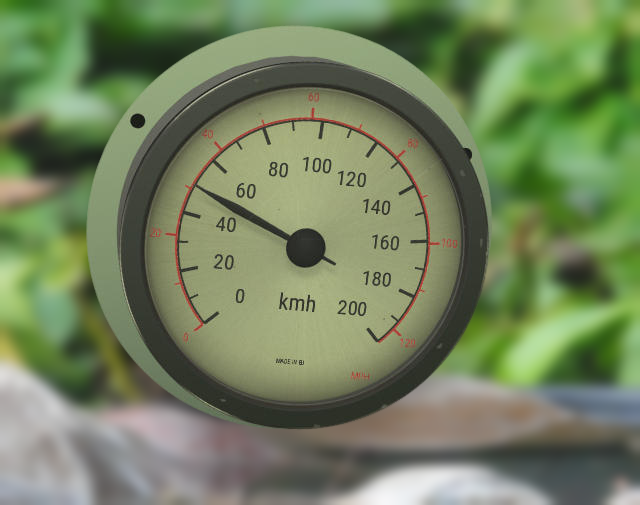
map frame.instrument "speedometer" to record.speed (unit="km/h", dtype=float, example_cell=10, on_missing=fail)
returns 50
